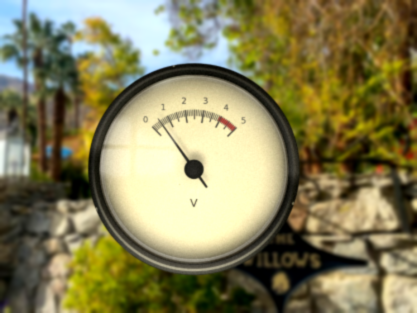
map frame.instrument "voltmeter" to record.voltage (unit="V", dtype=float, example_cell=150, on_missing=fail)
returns 0.5
